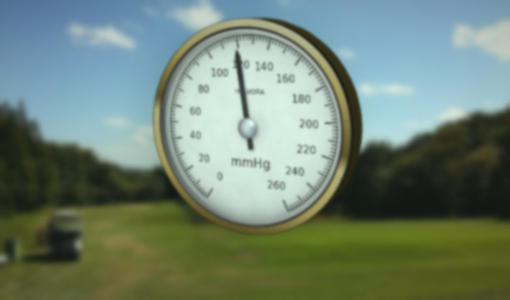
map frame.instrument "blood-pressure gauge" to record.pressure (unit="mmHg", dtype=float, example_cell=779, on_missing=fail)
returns 120
